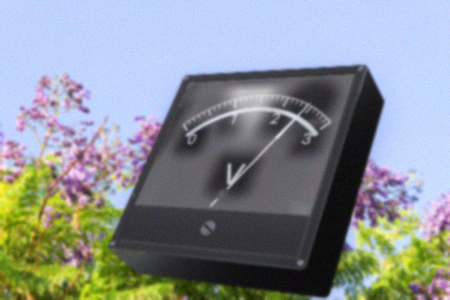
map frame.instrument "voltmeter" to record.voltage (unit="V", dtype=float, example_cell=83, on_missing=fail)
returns 2.5
